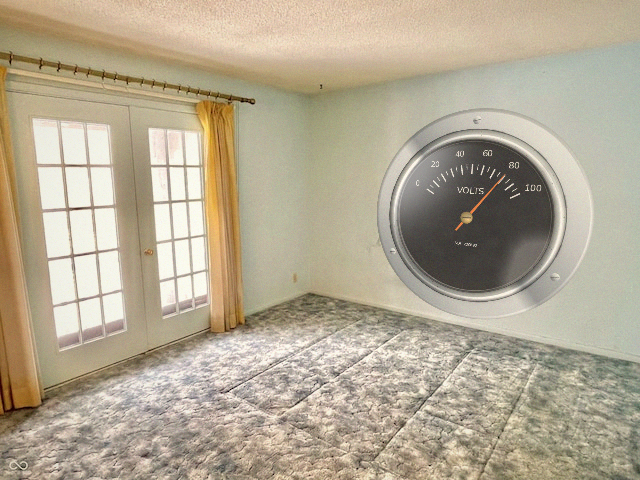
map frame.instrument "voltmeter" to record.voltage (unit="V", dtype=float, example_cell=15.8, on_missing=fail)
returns 80
